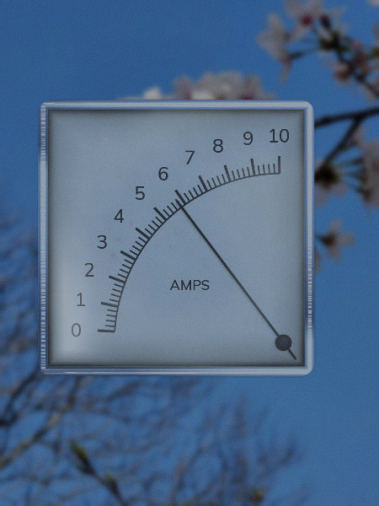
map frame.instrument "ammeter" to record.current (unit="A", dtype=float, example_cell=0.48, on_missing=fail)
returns 5.8
